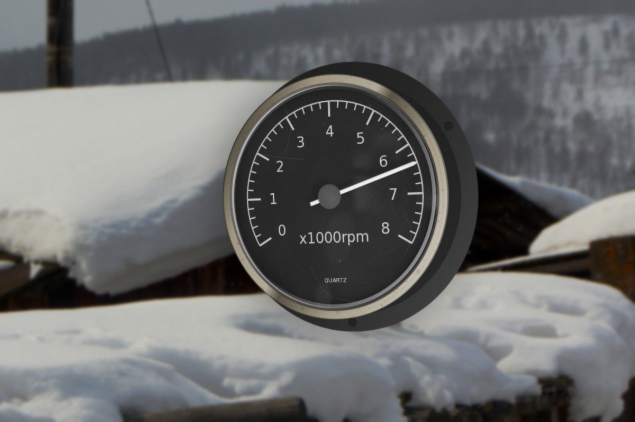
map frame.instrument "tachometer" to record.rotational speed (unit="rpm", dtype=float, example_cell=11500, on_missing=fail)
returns 6400
